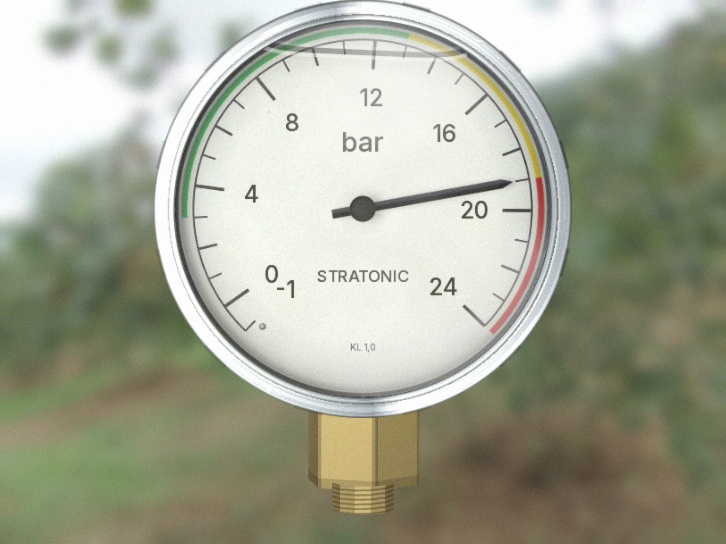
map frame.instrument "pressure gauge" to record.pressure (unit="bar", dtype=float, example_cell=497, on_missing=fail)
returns 19
